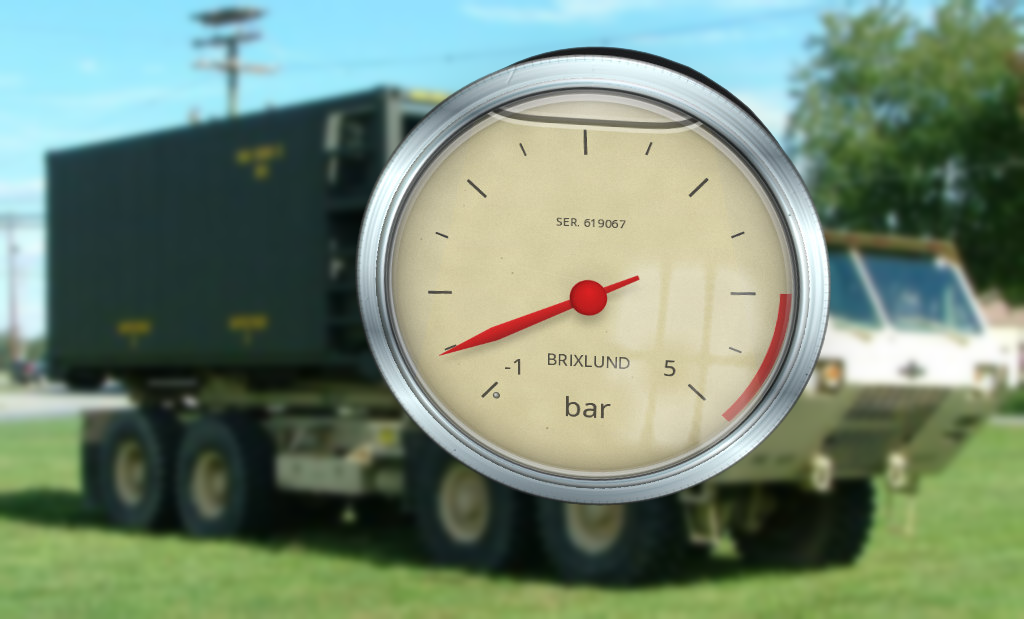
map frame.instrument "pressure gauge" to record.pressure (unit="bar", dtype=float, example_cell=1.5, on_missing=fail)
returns -0.5
